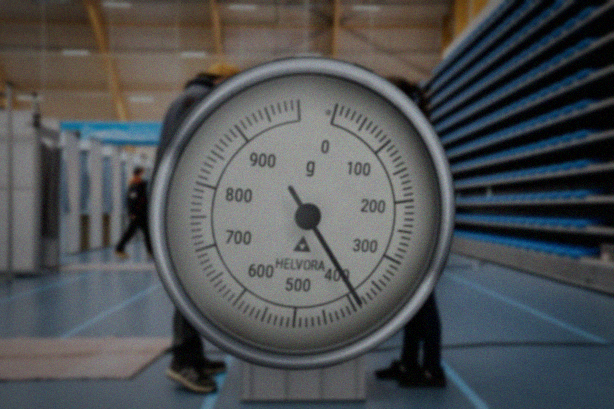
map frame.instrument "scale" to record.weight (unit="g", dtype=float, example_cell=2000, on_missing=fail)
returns 390
